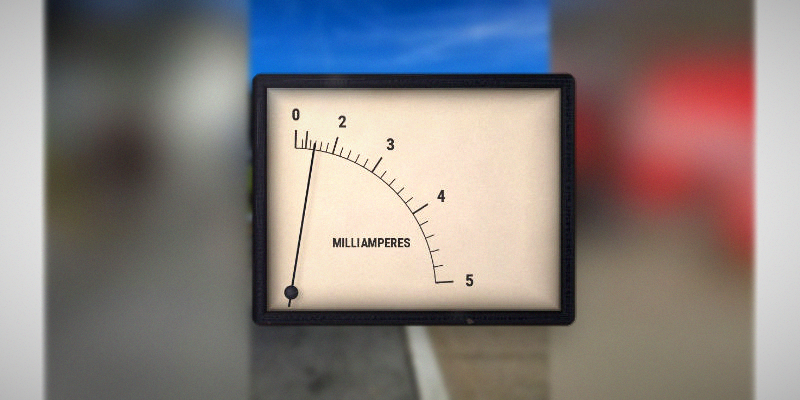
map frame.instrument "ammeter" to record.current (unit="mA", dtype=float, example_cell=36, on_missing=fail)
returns 1.4
